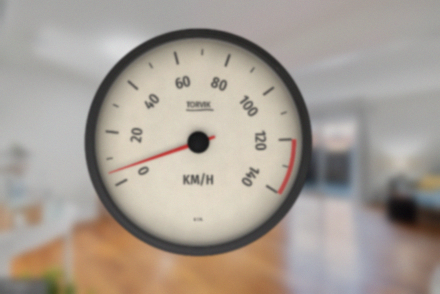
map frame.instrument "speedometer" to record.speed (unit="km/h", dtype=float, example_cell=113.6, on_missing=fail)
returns 5
